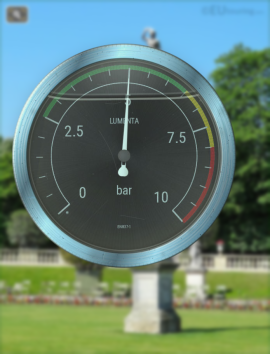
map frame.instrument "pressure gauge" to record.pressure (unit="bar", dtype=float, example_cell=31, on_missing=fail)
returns 5
